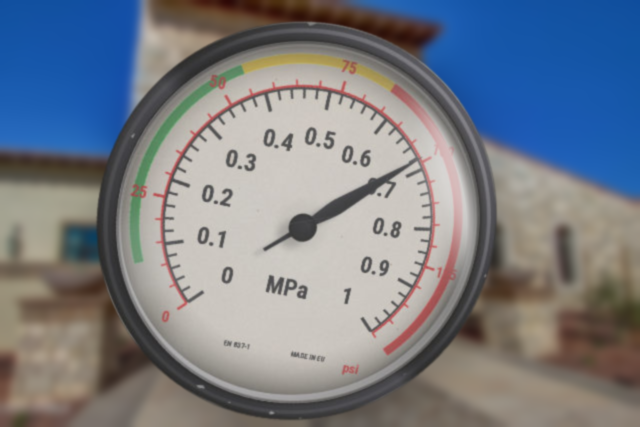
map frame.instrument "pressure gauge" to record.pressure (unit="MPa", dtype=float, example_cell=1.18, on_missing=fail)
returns 0.68
